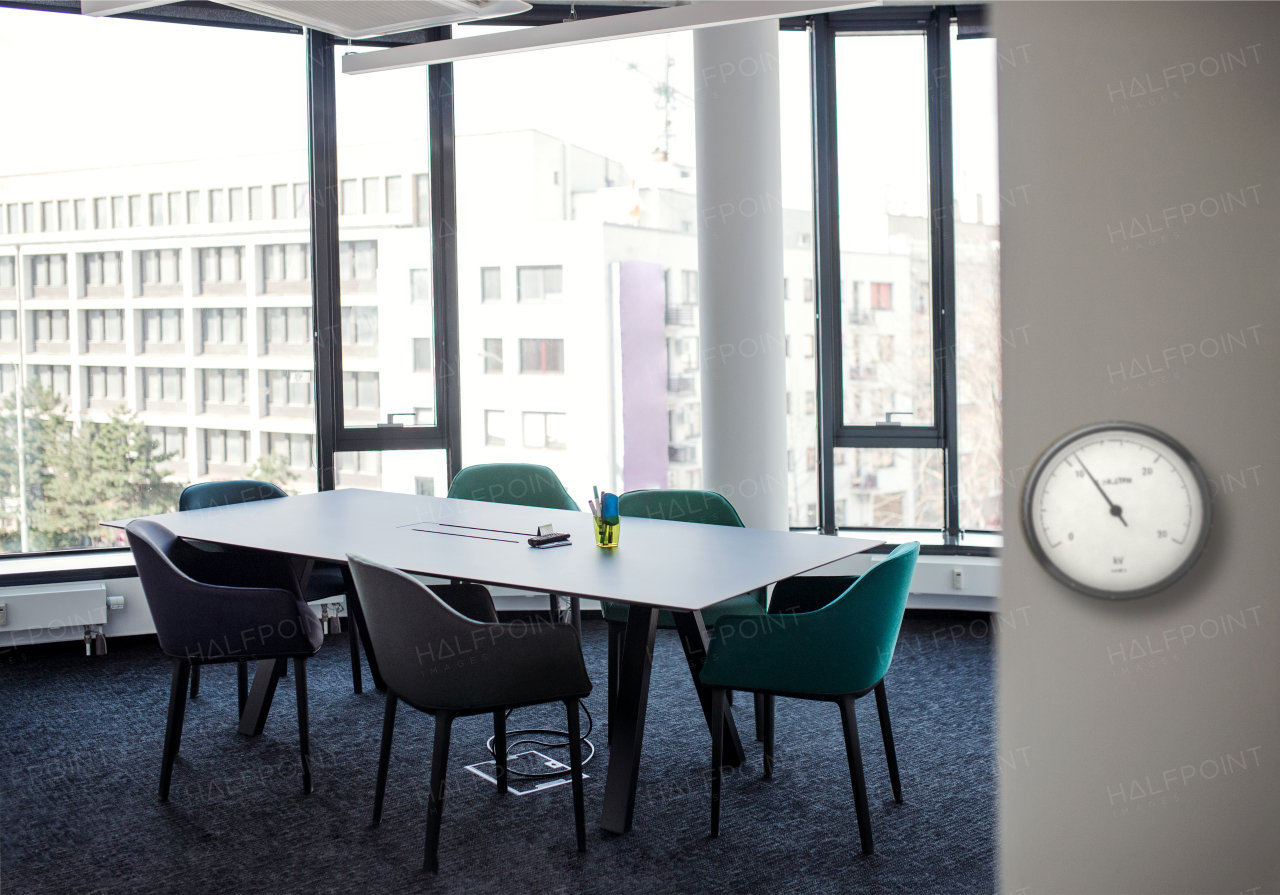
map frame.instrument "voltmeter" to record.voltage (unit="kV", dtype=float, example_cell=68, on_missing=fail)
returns 11
